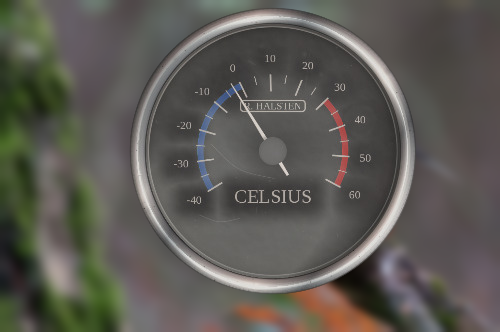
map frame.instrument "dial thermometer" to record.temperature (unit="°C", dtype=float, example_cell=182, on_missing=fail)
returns -2.5
